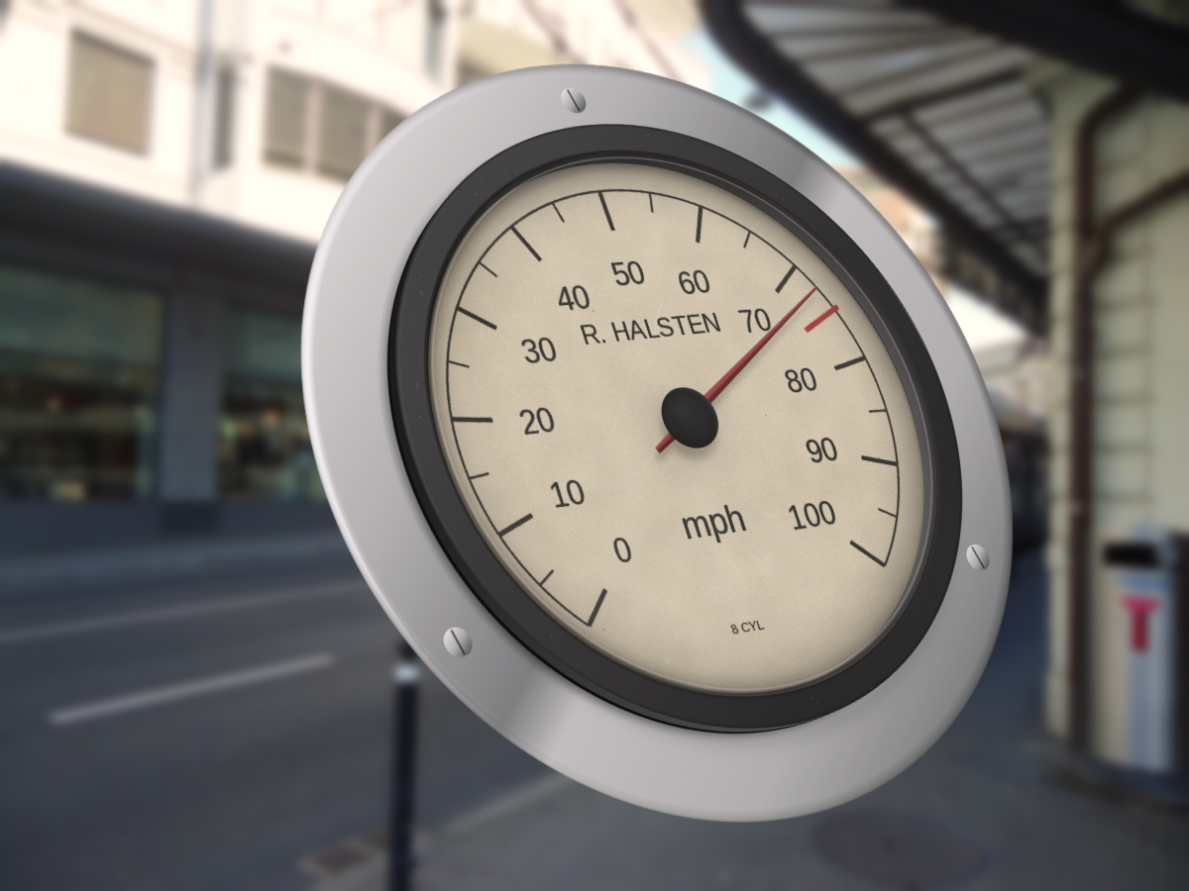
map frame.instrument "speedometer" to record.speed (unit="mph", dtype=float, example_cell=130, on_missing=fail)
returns 72.5
